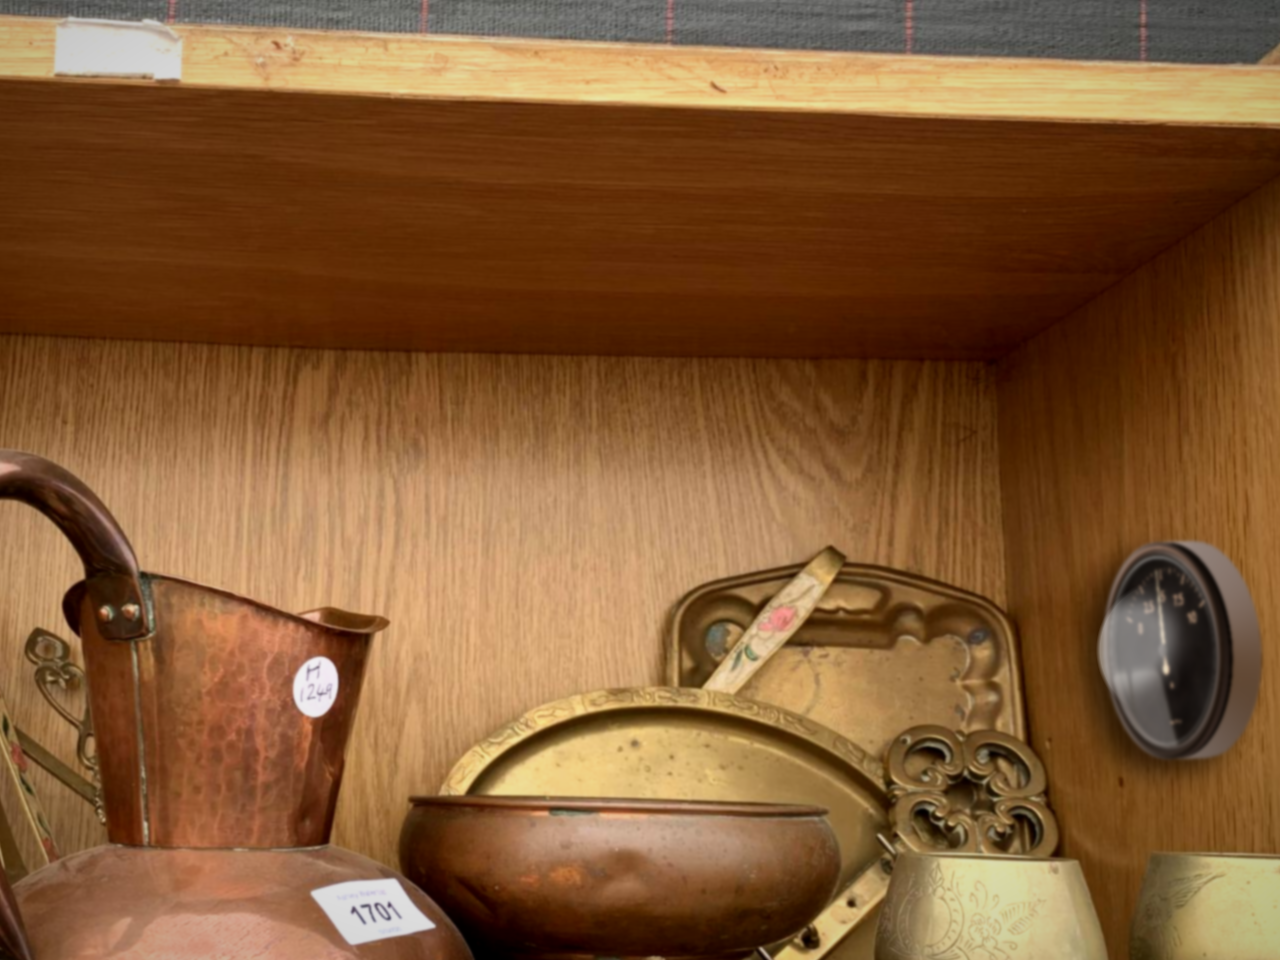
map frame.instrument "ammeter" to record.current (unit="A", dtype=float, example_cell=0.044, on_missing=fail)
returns 5
